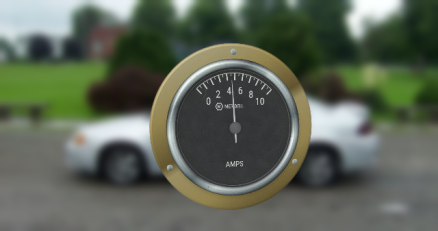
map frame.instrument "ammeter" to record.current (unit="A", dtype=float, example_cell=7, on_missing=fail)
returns 4.5
